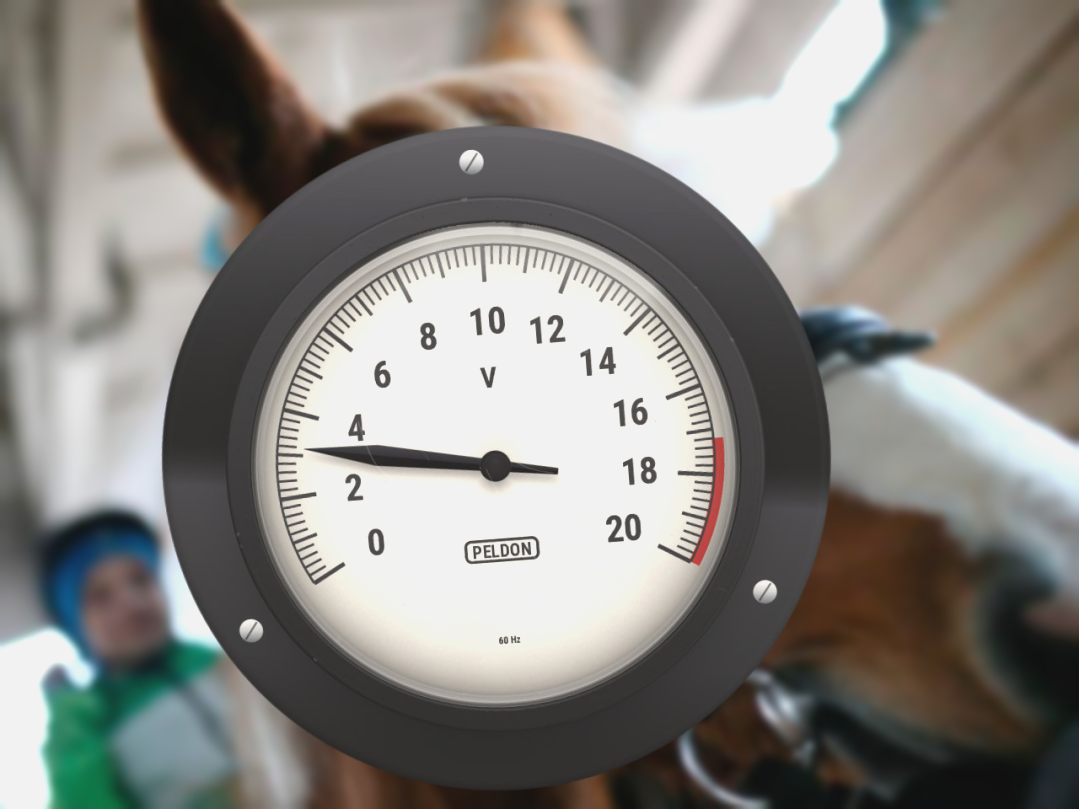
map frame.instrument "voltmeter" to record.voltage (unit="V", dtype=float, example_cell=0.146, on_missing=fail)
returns 3.2
